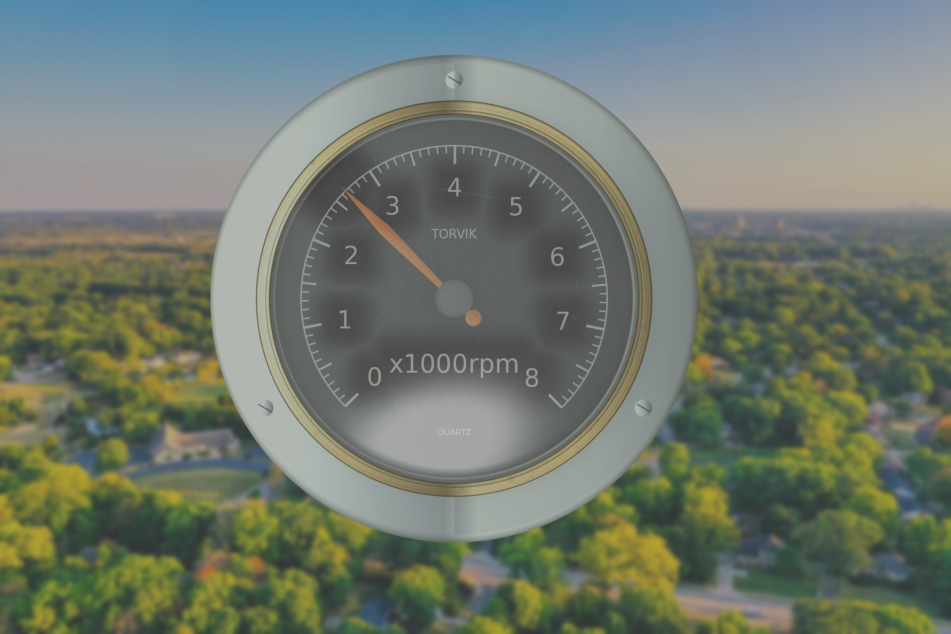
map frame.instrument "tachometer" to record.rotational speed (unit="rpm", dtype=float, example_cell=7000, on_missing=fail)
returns 2650
